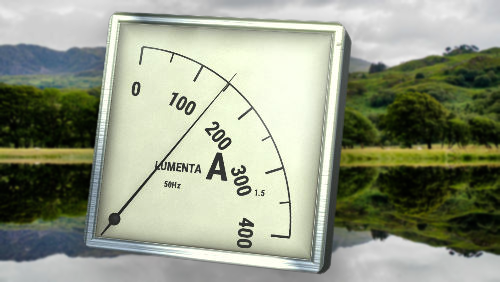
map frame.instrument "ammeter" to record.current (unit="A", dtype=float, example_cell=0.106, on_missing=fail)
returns 150
